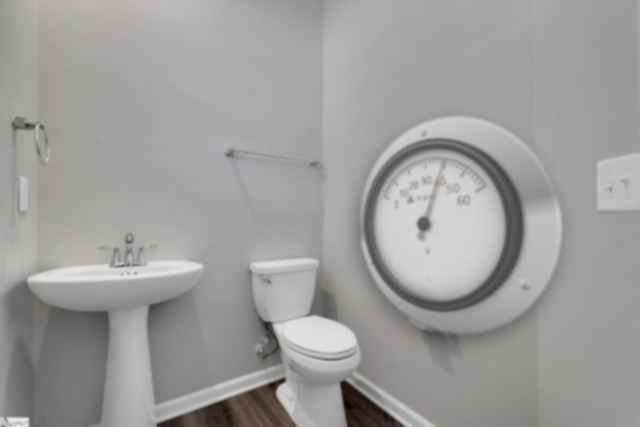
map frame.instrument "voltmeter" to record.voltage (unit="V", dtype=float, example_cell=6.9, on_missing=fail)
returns 40
